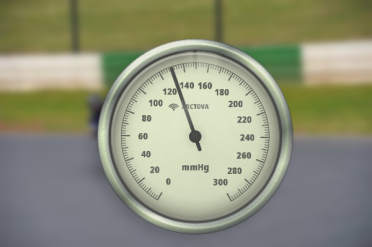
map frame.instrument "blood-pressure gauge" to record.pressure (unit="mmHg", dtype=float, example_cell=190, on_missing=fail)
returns 130
